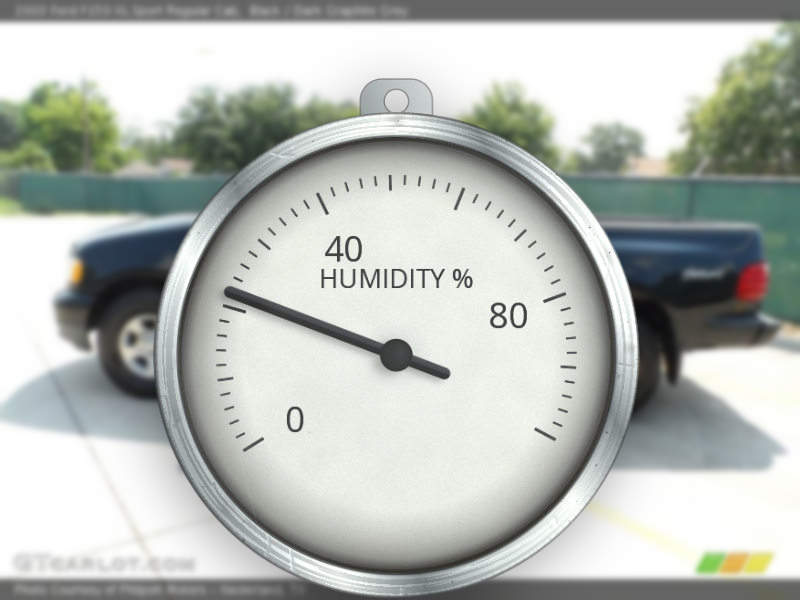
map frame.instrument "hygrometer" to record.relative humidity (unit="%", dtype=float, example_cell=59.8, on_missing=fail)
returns 22
